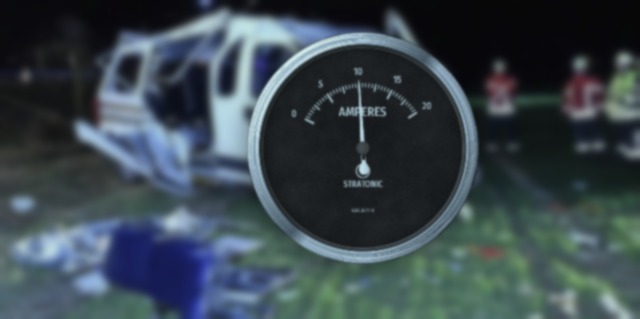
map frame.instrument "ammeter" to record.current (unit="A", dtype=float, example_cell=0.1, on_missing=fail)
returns 10
